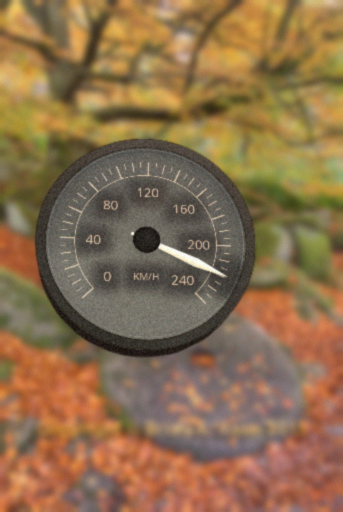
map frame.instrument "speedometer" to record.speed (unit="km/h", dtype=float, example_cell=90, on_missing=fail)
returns 220
